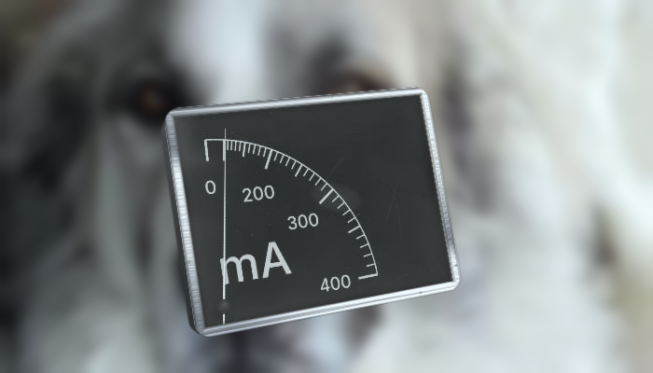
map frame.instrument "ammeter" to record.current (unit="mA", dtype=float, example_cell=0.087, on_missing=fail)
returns 100
